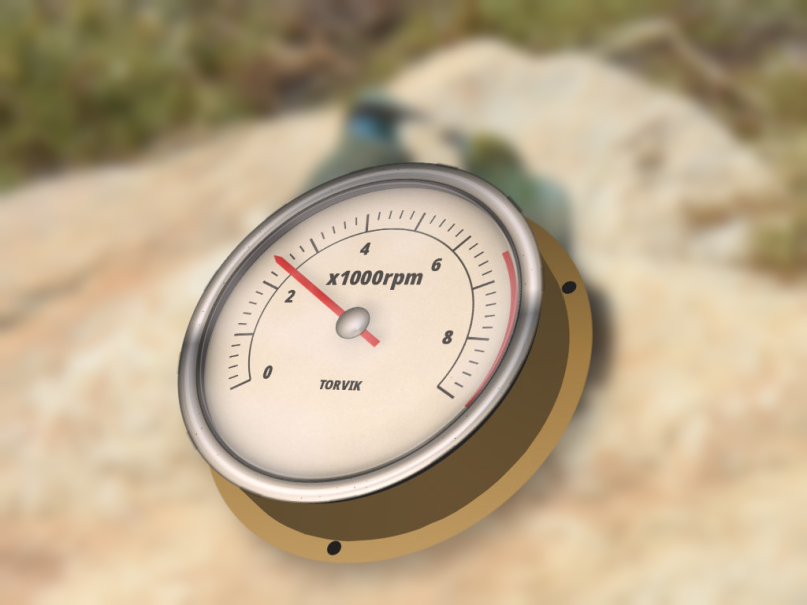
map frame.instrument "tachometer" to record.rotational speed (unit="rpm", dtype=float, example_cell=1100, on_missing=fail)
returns 2400
